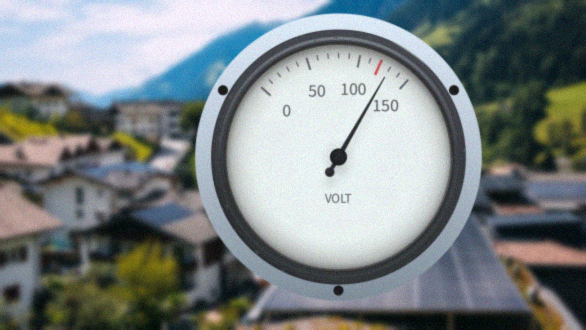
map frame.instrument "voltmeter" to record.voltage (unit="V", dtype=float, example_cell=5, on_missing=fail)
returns 130
